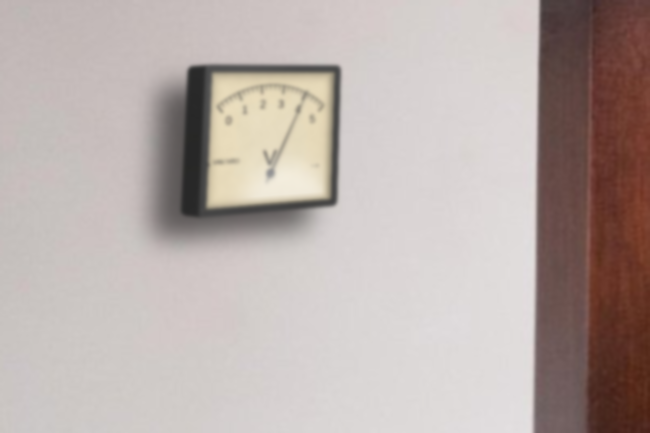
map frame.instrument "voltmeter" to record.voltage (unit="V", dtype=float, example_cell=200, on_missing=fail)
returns 4
